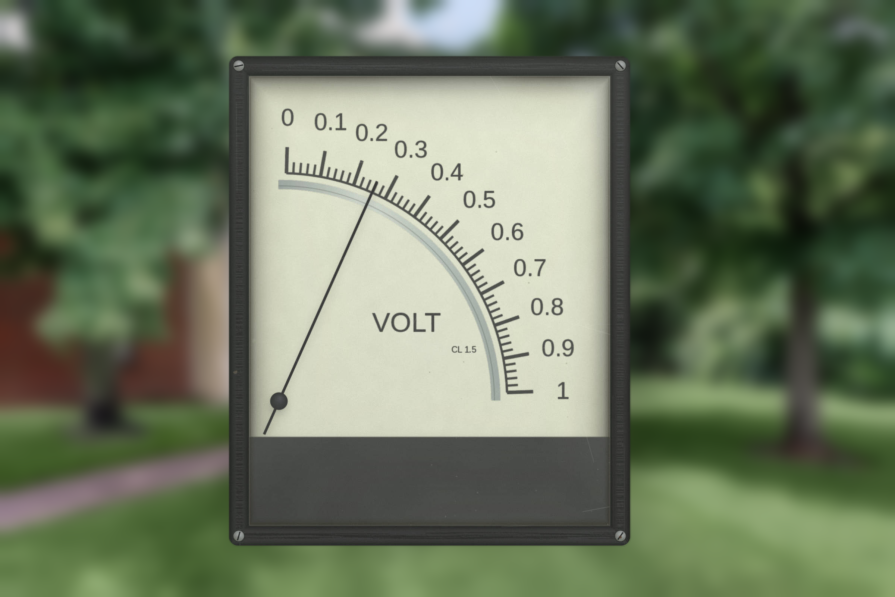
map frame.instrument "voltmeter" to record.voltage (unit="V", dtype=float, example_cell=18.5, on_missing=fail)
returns 0.26
